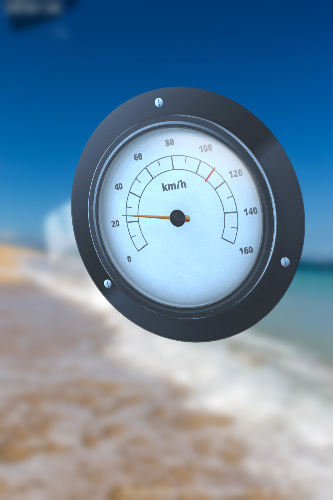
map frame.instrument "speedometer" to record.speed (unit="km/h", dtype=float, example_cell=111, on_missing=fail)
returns 25
